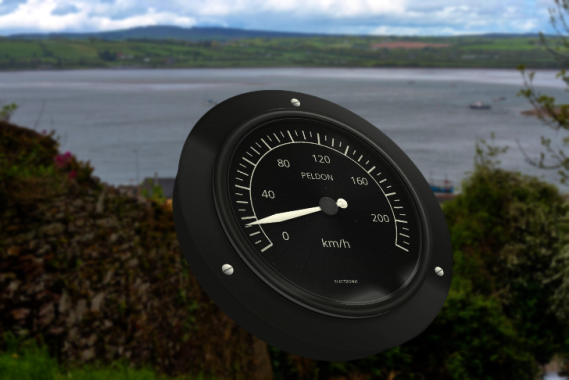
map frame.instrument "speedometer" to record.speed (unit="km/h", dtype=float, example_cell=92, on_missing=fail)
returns 15
